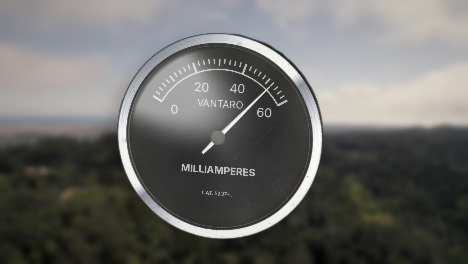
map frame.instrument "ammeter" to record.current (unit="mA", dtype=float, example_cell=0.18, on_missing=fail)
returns 52
